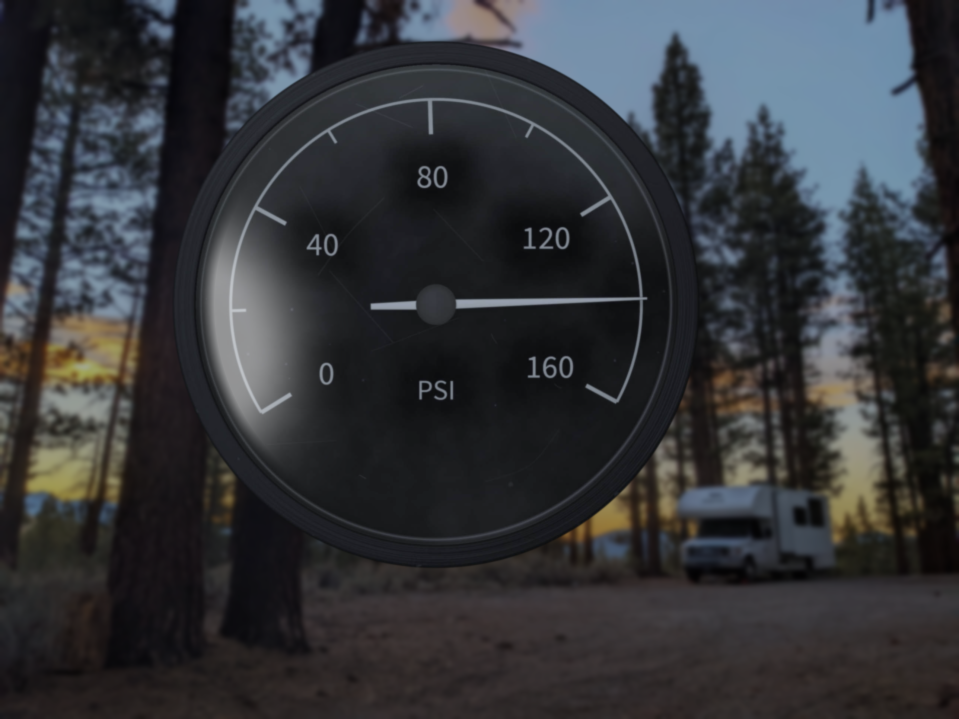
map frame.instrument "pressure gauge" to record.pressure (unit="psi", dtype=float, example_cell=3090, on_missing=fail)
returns 140
